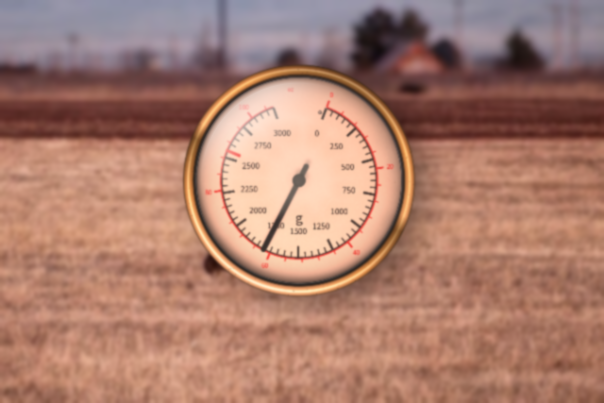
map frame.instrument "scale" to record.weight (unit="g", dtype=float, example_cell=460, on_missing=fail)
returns 1750
